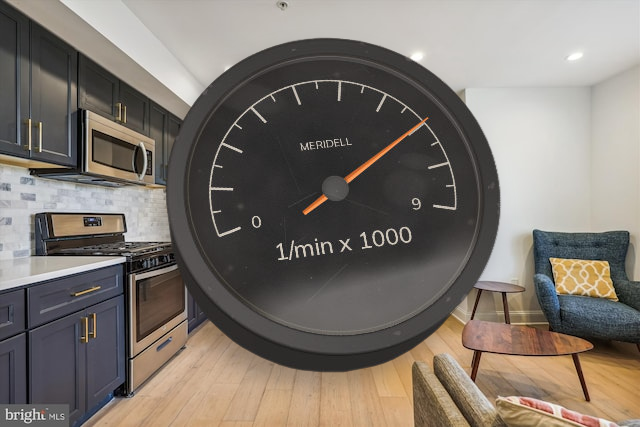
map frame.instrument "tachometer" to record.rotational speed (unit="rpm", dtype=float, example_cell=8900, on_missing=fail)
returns 7000
